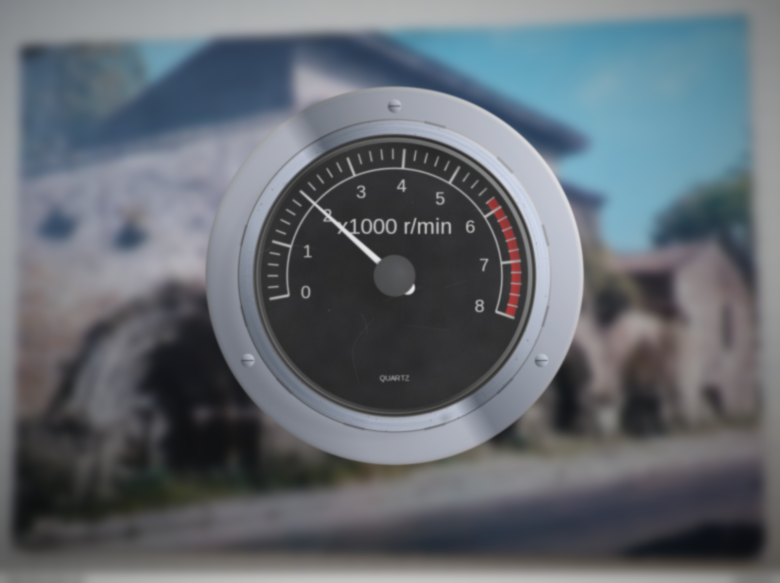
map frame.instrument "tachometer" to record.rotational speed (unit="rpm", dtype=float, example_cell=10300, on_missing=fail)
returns 2000
